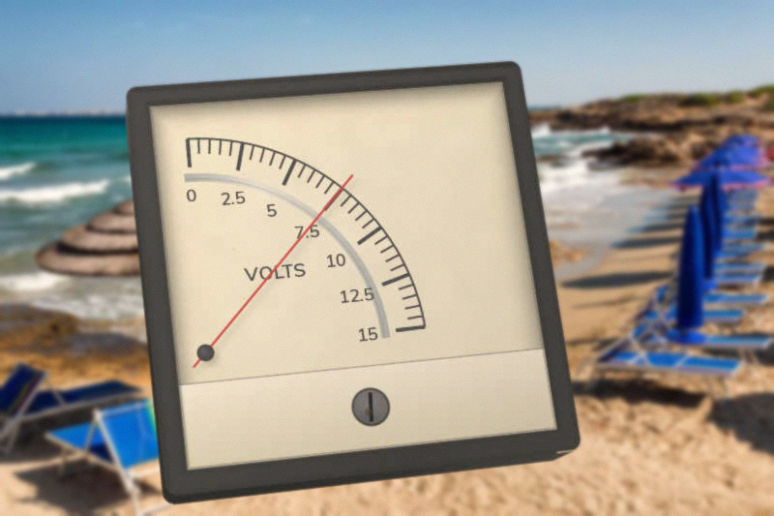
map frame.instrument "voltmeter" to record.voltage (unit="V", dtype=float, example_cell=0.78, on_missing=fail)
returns 7.5
